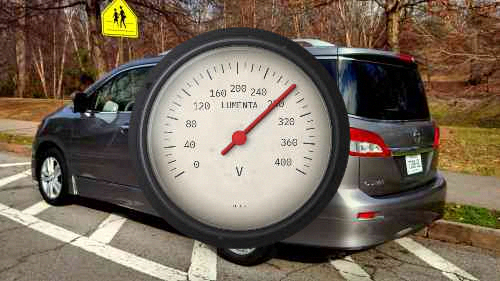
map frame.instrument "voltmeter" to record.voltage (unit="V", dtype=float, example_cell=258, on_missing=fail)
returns 280
